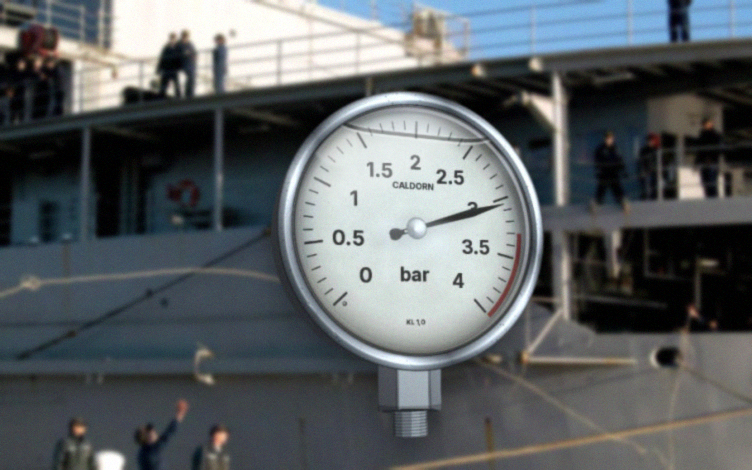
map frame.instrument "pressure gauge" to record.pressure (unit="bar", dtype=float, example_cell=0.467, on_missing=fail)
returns 3.05
